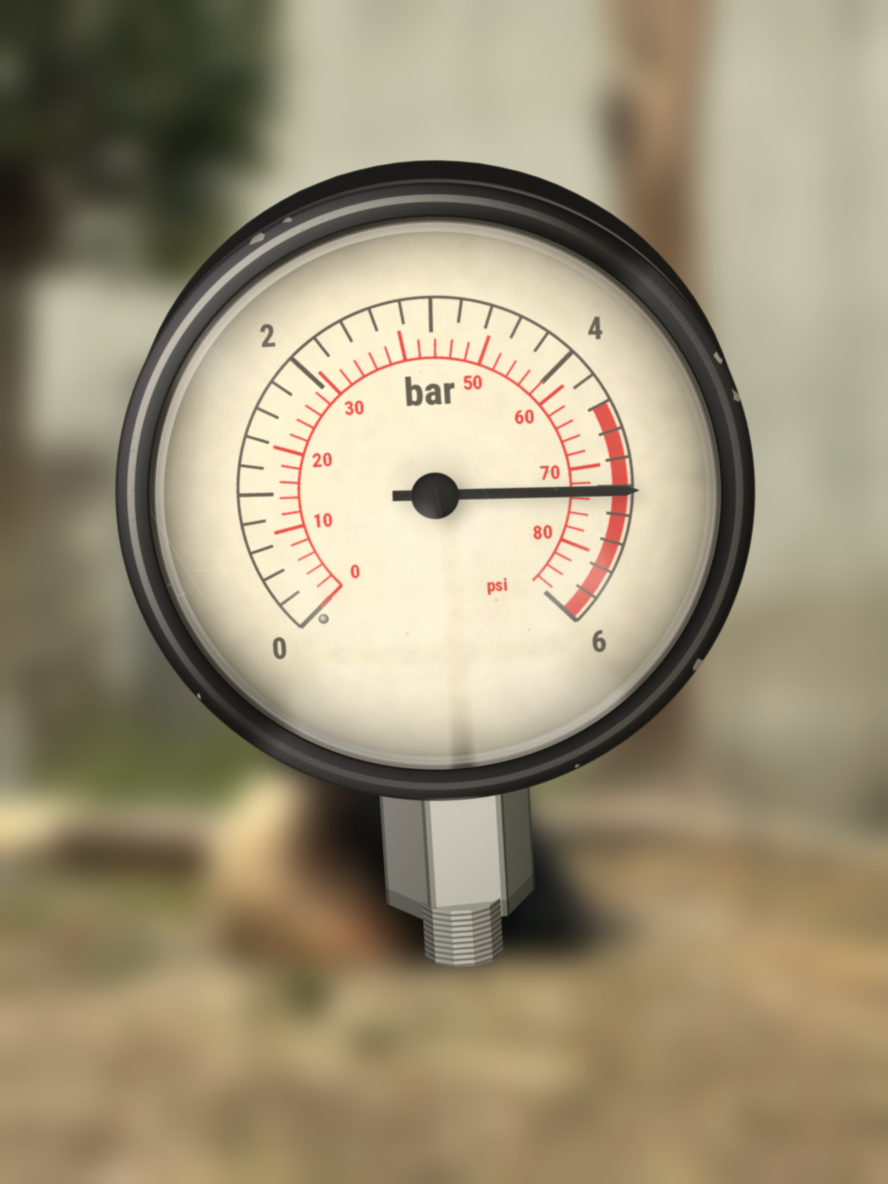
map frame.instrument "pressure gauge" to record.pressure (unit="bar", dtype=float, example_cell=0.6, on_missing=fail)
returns 5
